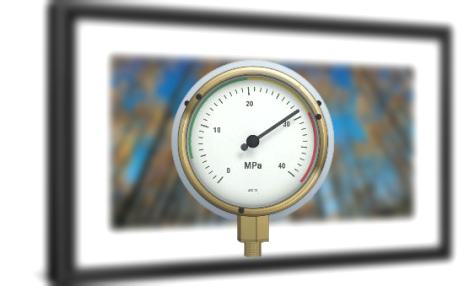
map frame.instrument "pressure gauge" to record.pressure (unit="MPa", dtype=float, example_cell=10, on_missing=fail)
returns 29
